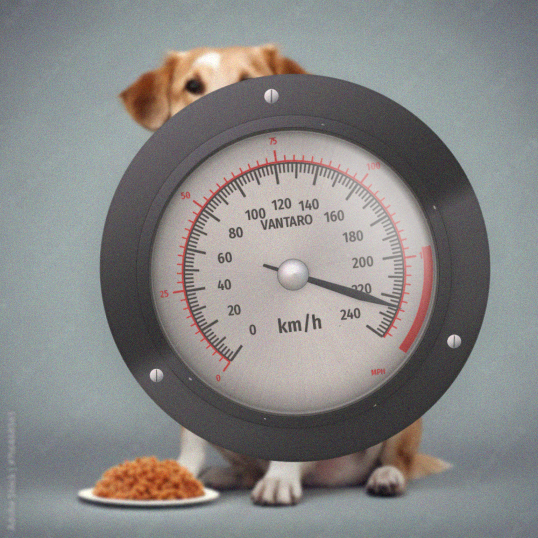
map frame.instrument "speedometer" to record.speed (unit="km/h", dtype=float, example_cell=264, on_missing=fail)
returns 224
